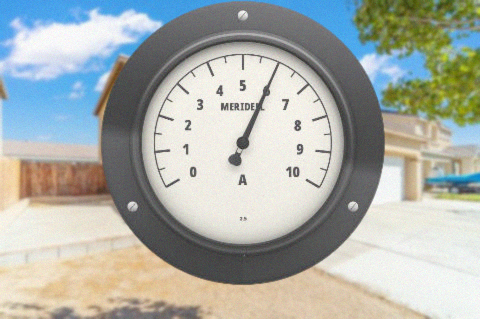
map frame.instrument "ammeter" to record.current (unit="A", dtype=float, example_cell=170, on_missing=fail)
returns 6
